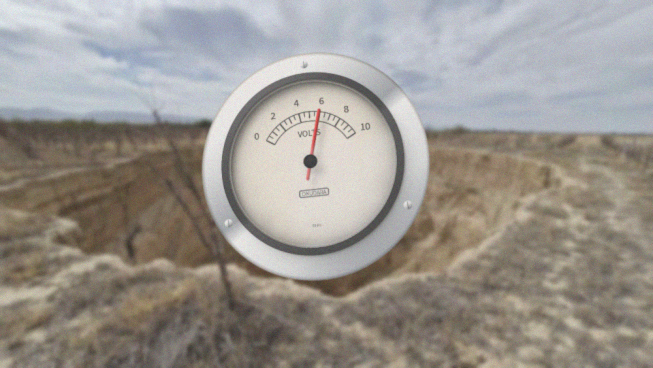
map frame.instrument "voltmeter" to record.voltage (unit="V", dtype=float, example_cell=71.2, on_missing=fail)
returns 6
